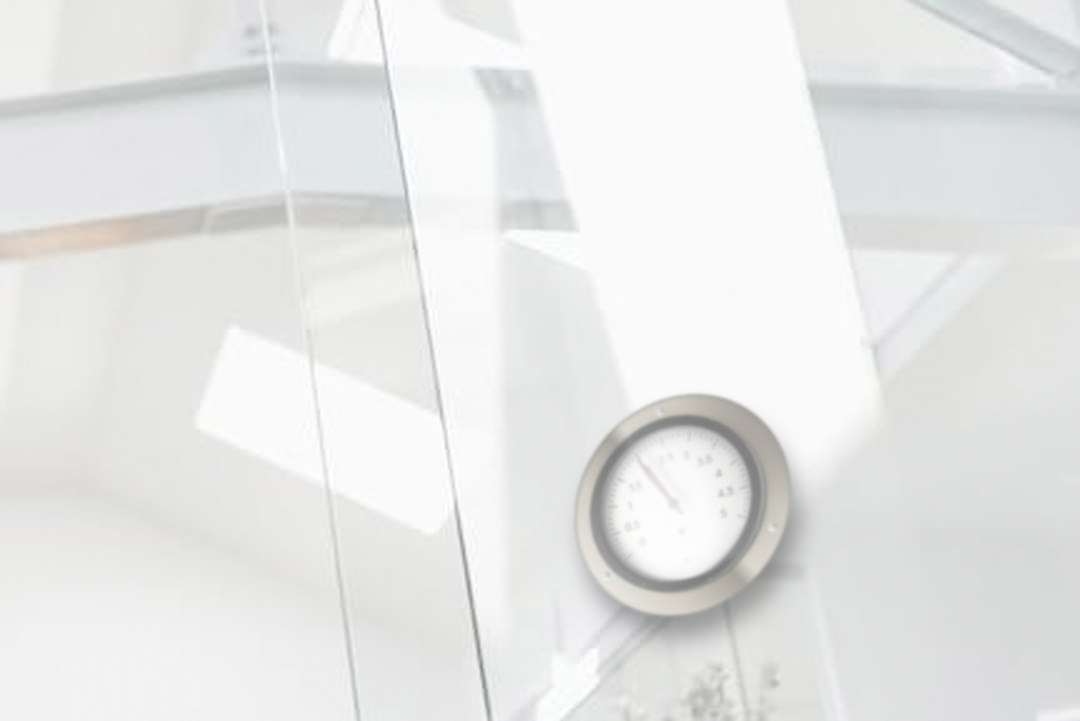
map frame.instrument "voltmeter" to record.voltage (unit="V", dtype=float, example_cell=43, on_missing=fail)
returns 2
